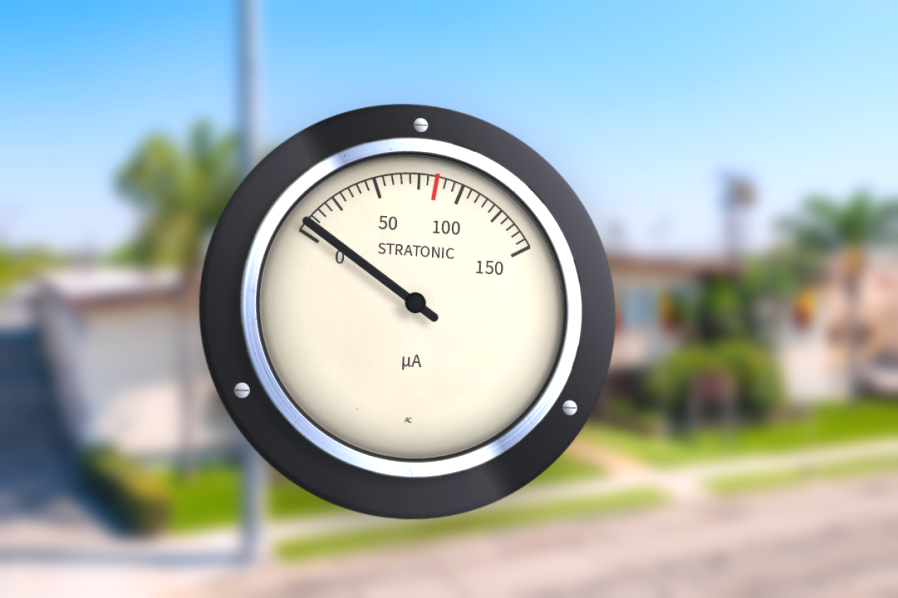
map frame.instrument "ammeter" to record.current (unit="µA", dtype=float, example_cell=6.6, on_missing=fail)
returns 5
